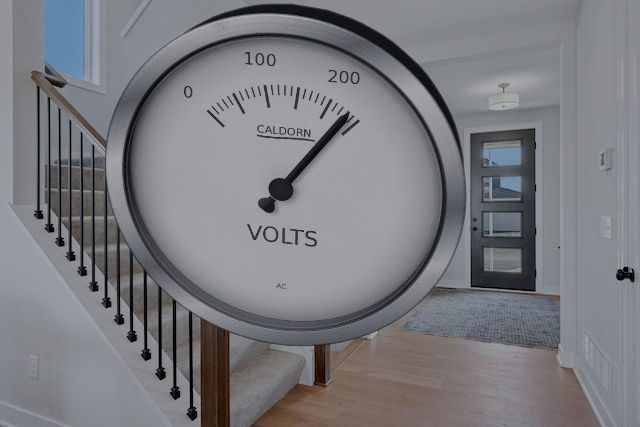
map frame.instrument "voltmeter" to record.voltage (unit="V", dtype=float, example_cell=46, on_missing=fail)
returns 230
